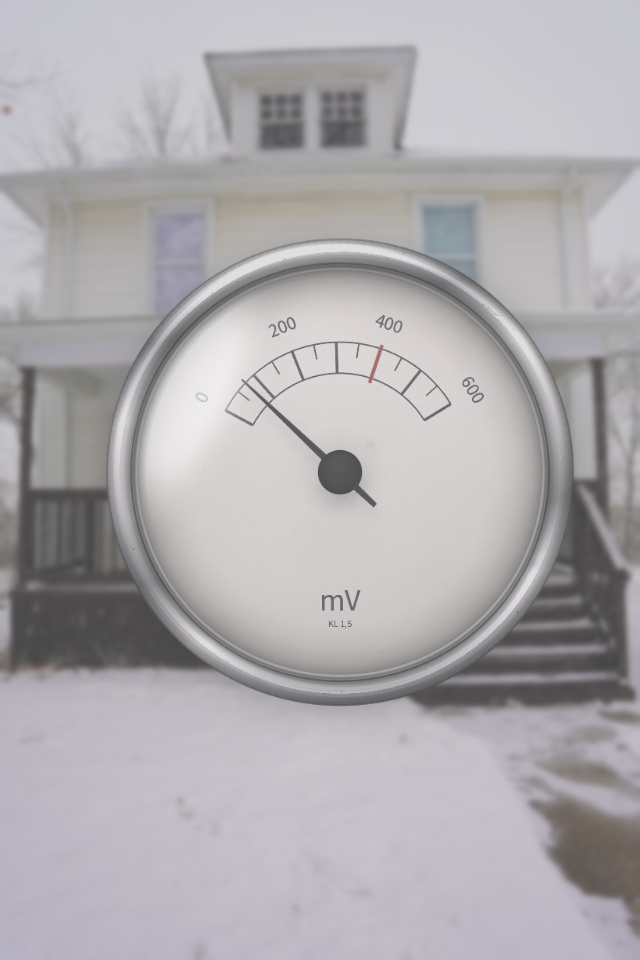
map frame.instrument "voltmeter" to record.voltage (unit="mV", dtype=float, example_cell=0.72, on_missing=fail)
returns 75
